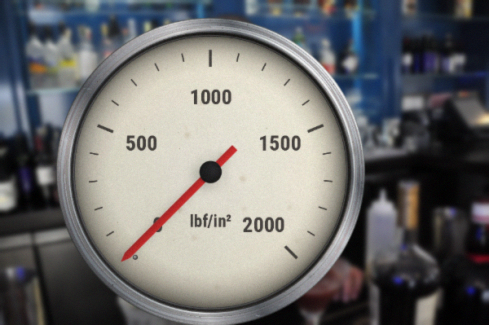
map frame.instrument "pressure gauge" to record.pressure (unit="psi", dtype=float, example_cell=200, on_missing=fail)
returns 0
